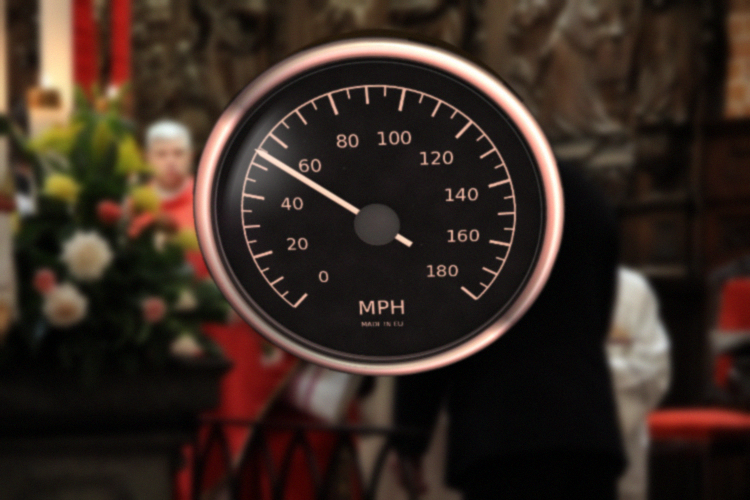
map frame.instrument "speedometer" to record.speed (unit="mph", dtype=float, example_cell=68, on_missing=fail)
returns 55
